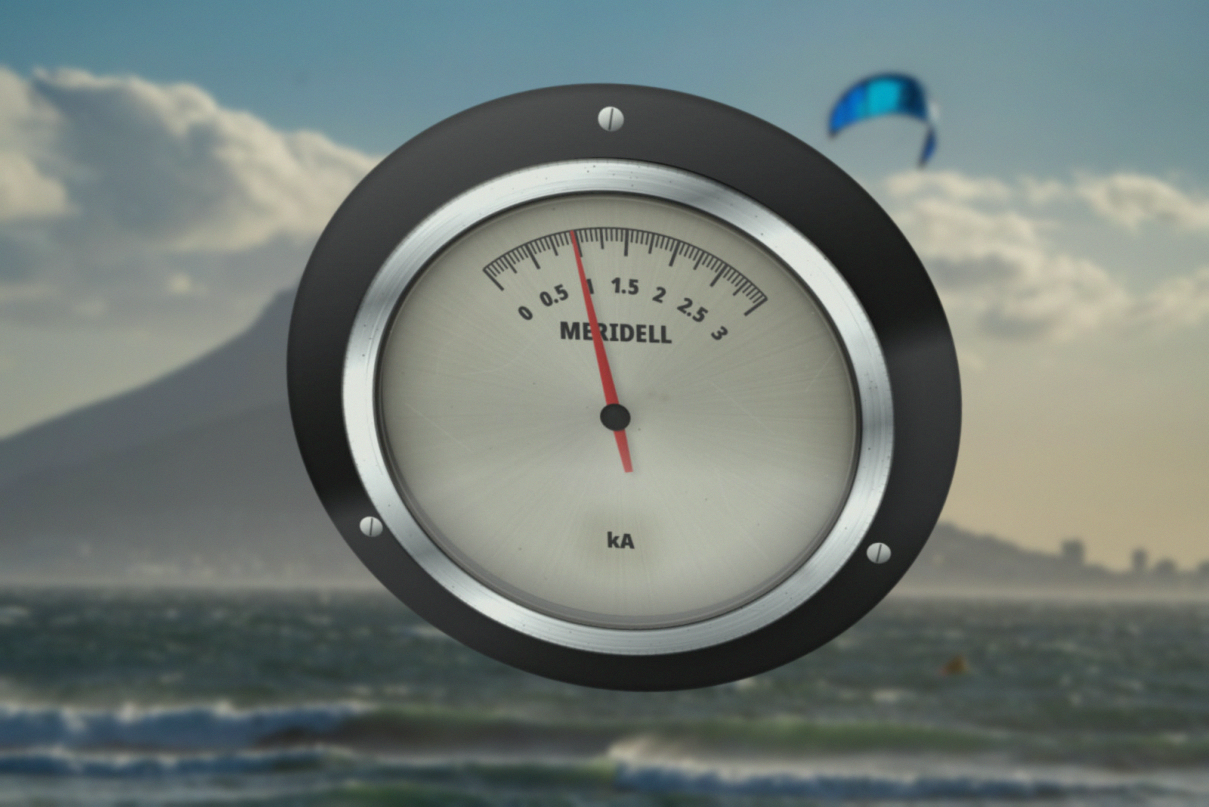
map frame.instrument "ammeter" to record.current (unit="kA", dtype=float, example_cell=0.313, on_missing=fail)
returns 1
